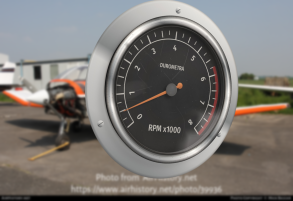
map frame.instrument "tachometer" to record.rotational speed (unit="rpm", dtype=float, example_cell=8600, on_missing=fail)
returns 500
